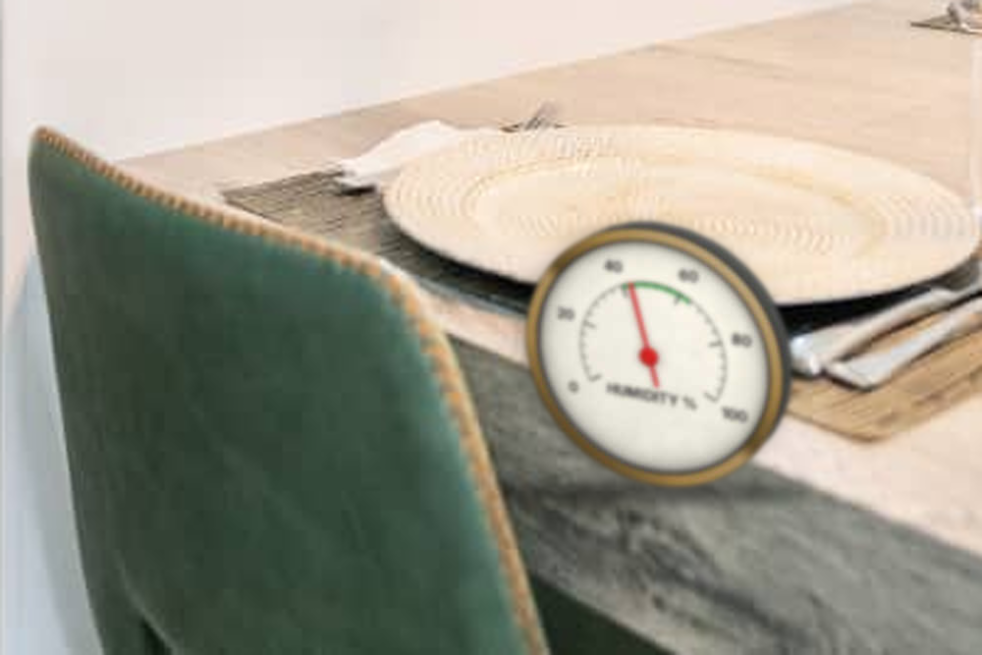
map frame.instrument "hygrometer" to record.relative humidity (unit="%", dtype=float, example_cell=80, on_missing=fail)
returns 44
